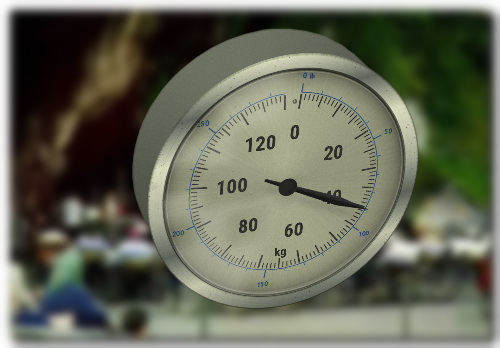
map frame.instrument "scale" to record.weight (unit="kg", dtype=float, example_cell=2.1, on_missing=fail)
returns 40
